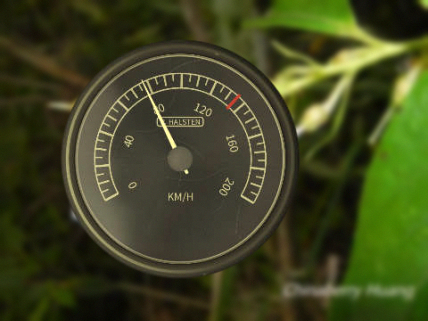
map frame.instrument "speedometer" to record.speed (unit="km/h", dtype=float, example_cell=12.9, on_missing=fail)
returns 77.5
